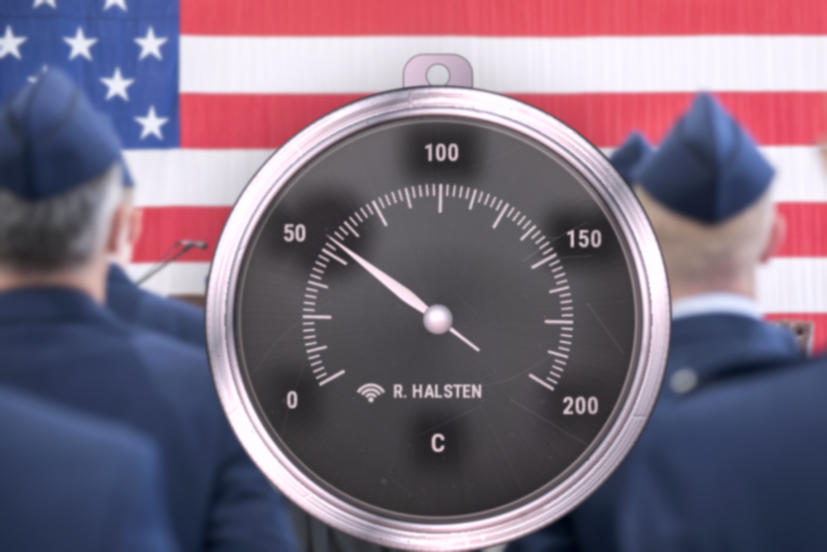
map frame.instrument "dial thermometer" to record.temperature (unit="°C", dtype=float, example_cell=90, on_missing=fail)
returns 55
